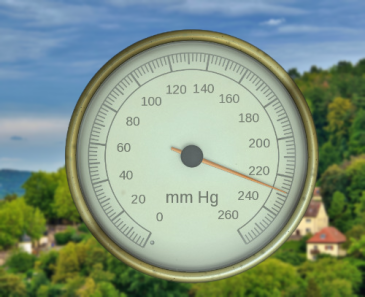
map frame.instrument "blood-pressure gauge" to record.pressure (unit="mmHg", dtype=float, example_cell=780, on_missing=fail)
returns 228
